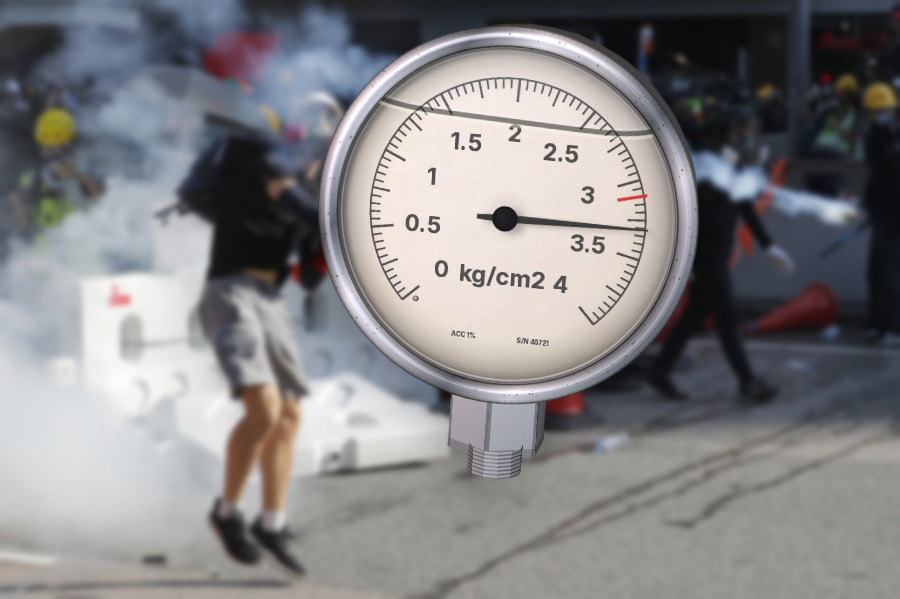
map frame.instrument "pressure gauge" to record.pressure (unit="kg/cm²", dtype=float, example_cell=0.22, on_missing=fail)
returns 3.3
